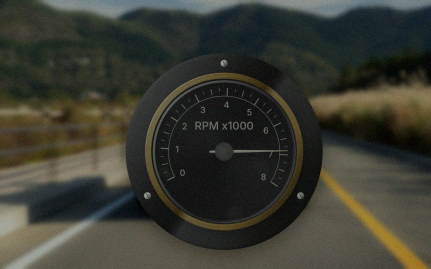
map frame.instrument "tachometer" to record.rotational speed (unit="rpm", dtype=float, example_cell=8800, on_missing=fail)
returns 6875
